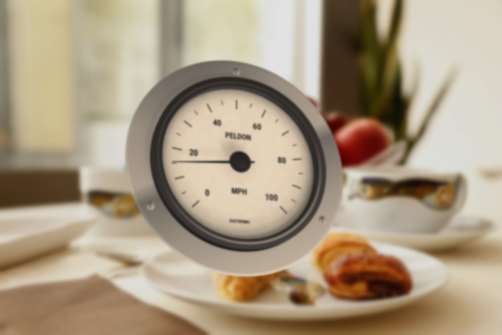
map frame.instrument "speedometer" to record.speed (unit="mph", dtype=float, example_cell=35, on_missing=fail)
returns 15
